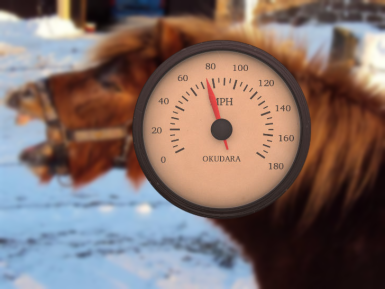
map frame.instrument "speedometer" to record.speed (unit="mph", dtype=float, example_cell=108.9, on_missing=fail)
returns 75
